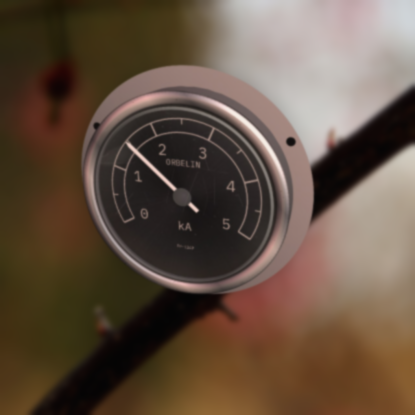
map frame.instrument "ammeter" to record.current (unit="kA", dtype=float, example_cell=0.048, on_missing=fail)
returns 1.5
